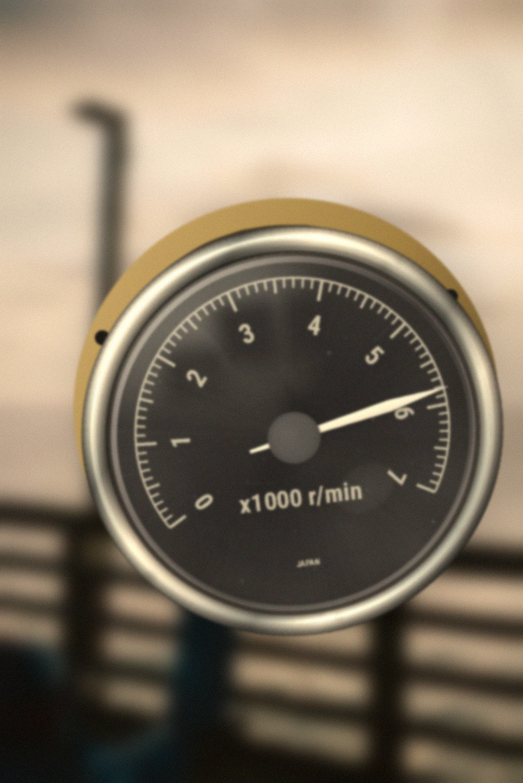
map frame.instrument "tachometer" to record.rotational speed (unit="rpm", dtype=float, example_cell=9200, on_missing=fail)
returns 5800
